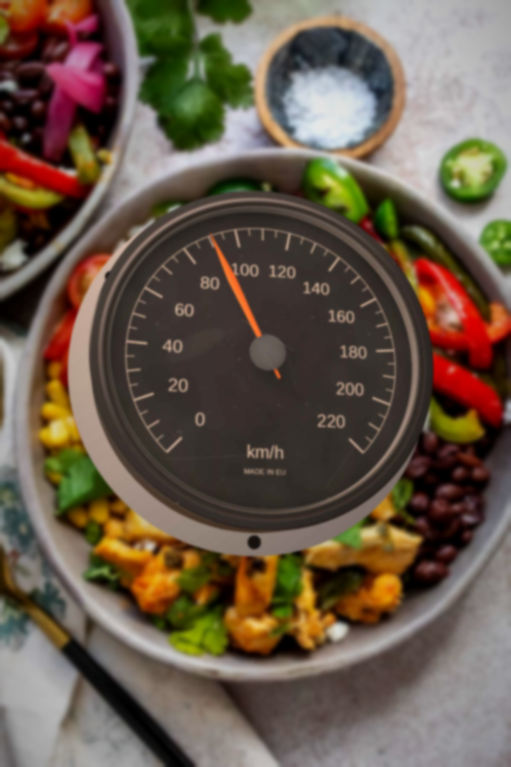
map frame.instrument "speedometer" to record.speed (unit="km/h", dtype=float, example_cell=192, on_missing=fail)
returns 90
